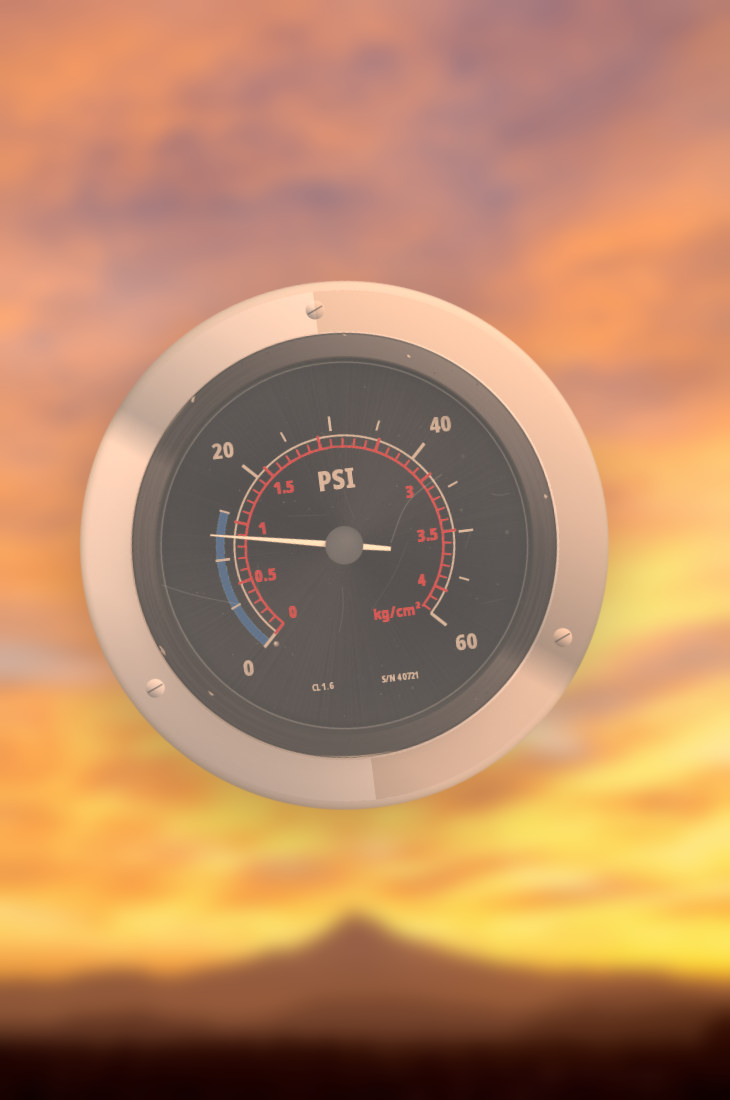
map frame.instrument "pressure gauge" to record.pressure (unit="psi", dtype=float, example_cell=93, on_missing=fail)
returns 12.5
